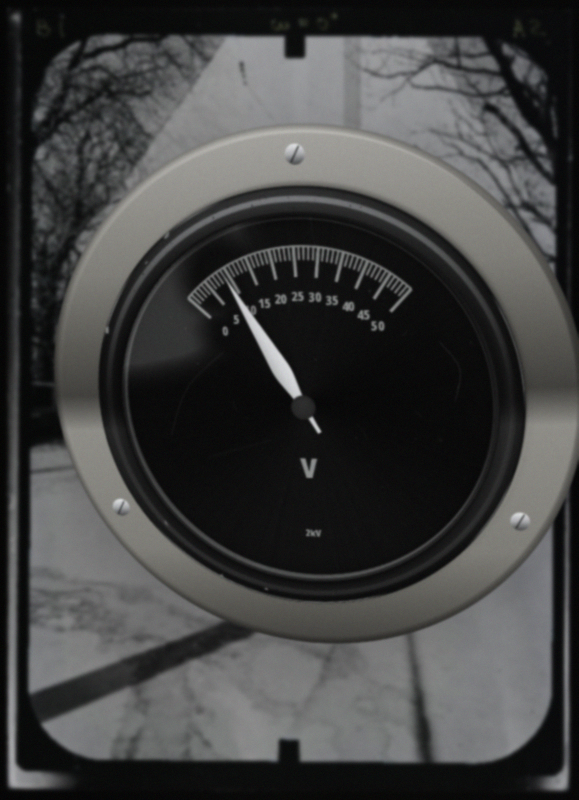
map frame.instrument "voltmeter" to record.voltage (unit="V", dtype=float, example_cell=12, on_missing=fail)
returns 10
